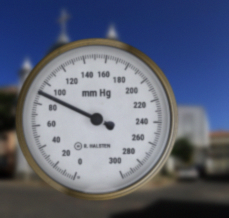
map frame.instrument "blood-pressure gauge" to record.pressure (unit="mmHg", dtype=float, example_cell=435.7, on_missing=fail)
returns 90
